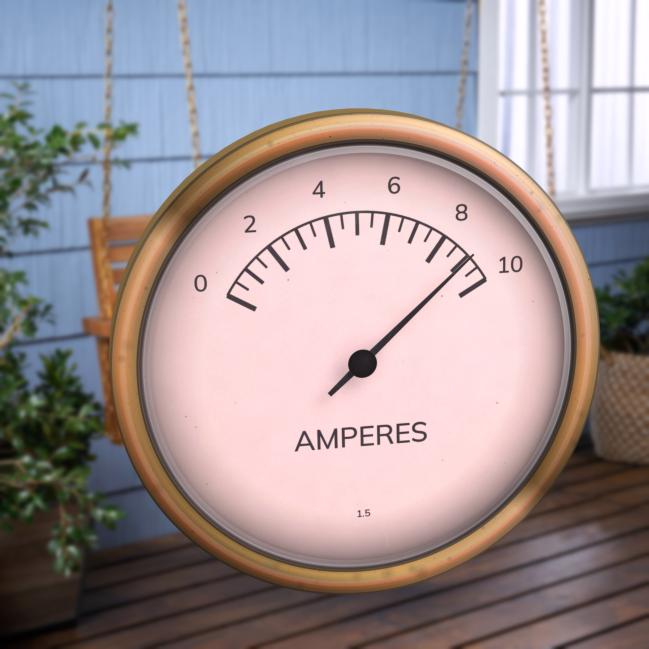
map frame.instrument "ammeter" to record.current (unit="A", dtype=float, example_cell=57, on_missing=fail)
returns 9
